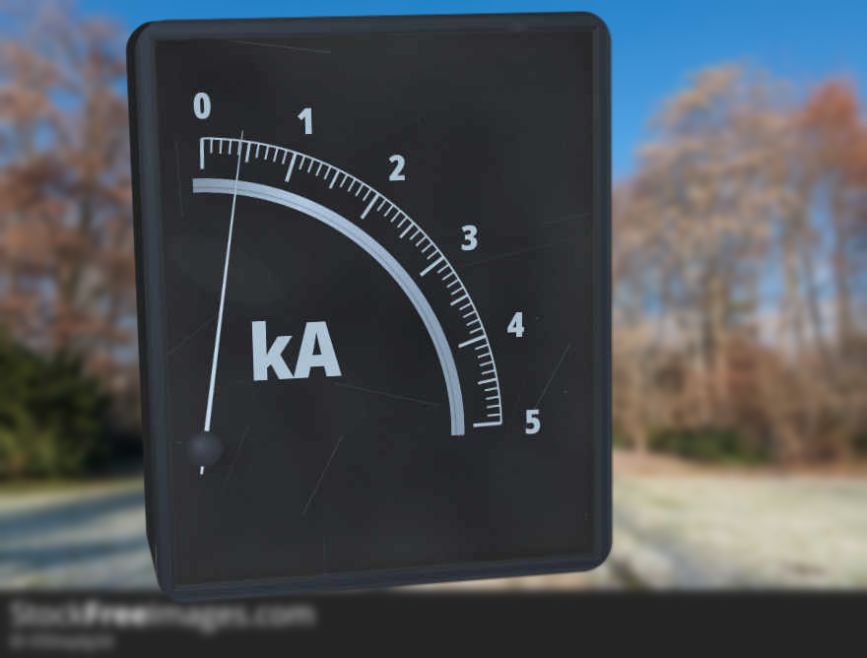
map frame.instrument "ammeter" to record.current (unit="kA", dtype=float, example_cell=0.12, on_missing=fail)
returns 0.4
